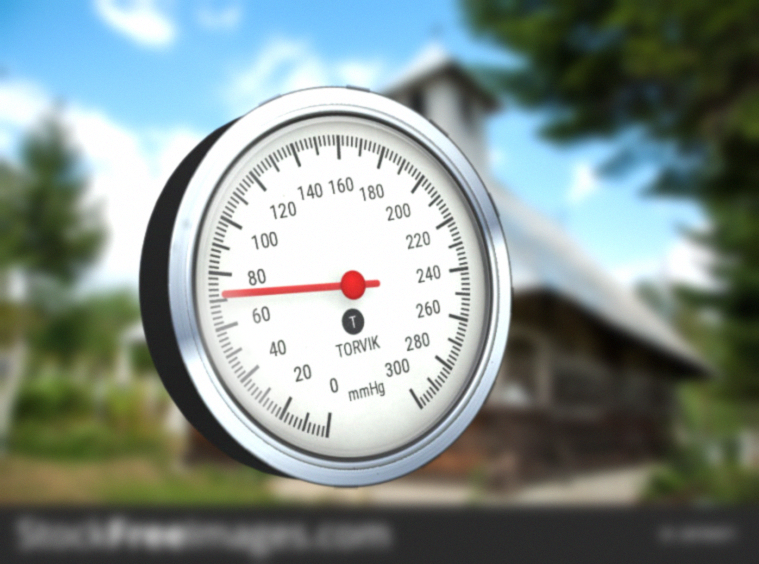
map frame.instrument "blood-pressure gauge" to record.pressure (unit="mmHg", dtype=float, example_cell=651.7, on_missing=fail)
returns 72
